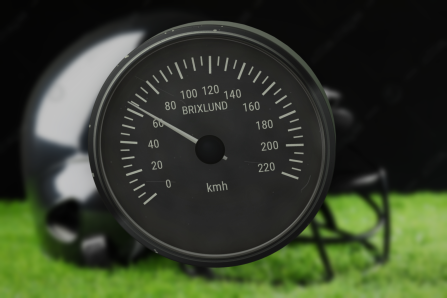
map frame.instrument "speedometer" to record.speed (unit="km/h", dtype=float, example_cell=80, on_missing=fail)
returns 65
